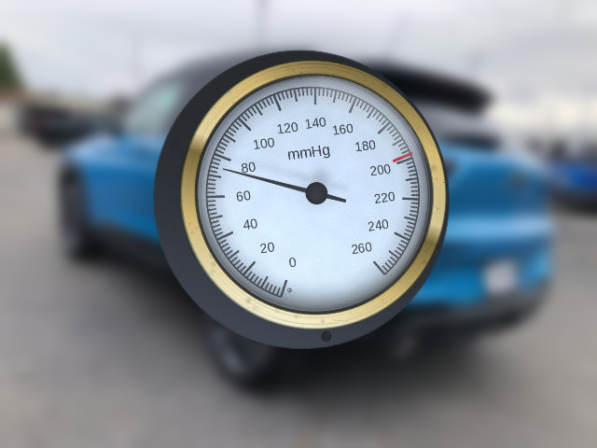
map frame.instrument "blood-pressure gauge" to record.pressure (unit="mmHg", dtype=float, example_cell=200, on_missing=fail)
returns 74
